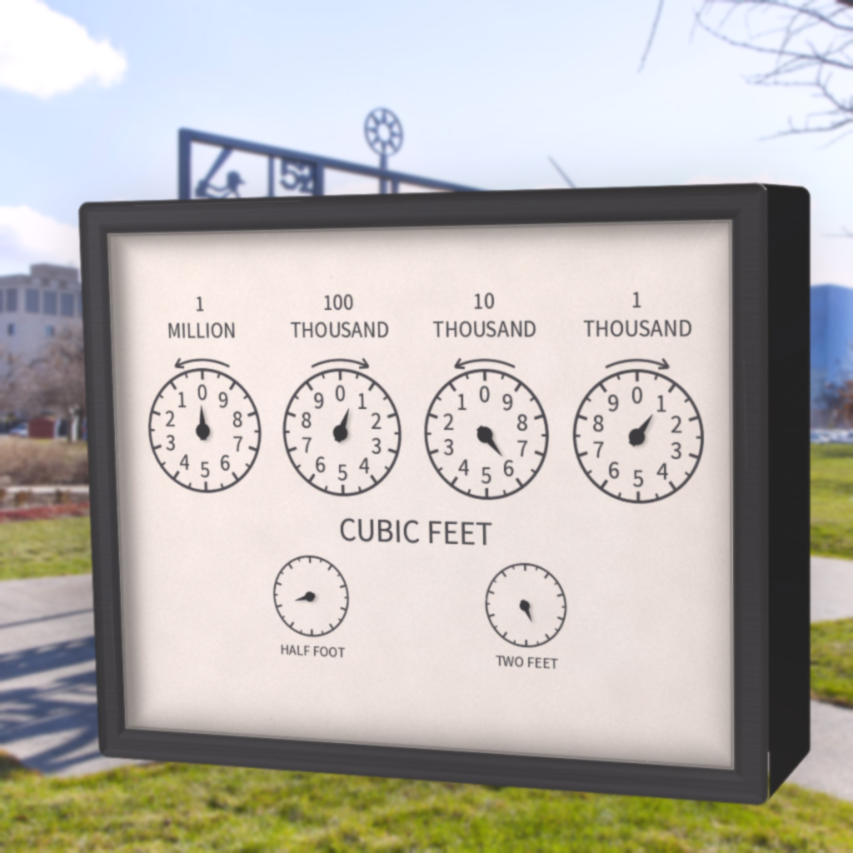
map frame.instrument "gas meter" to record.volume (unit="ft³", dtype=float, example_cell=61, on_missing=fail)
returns 6100
